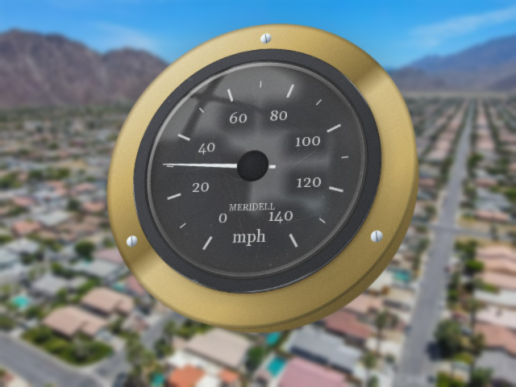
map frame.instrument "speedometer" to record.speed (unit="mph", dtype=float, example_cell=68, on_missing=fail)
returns 30
